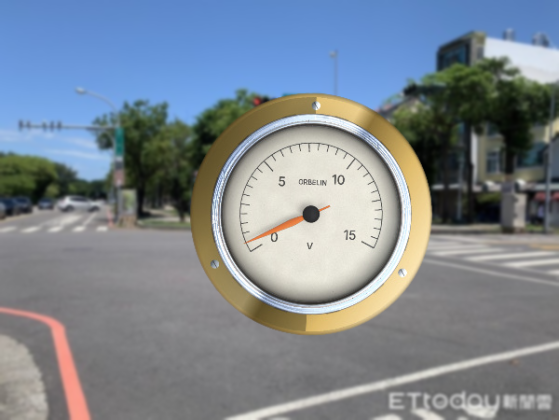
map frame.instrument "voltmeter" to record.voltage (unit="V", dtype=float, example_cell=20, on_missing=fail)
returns 0.5
